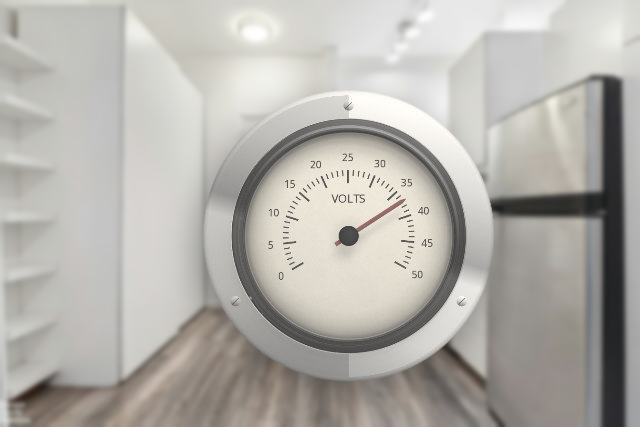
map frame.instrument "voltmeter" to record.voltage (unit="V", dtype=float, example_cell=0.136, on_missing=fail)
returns 37
